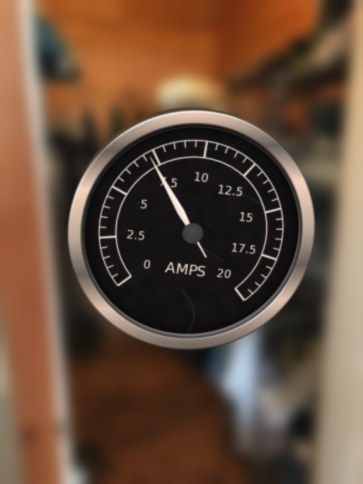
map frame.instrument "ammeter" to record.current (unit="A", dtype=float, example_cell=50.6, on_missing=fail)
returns 7.25
